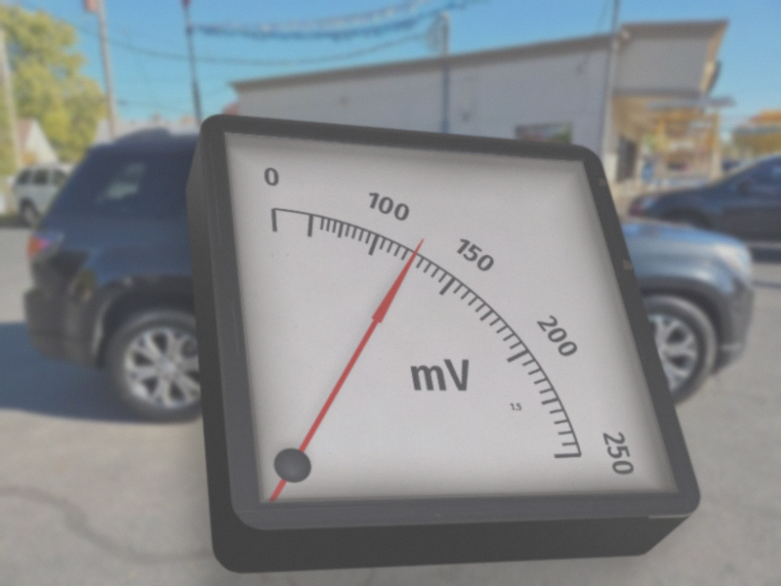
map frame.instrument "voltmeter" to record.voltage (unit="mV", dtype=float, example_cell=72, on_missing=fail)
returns 125
